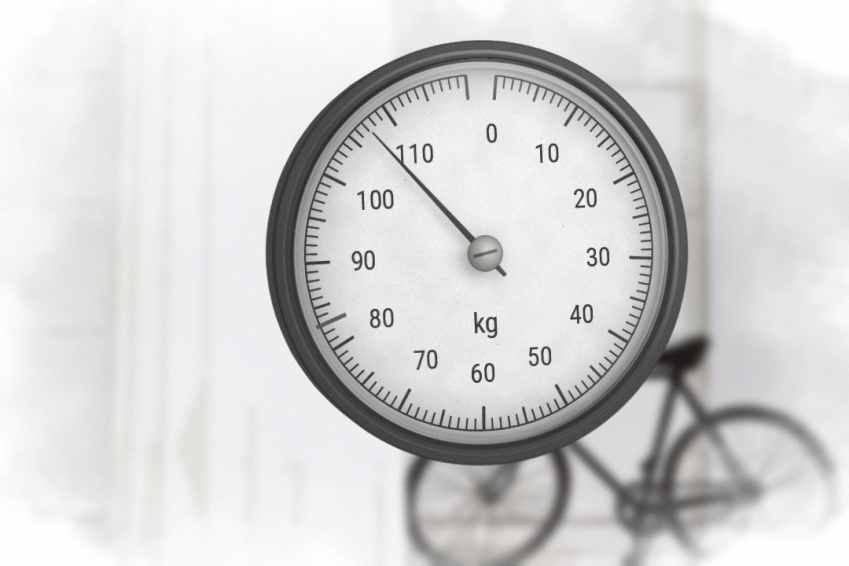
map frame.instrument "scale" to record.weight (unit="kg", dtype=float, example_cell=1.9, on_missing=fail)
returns 107
